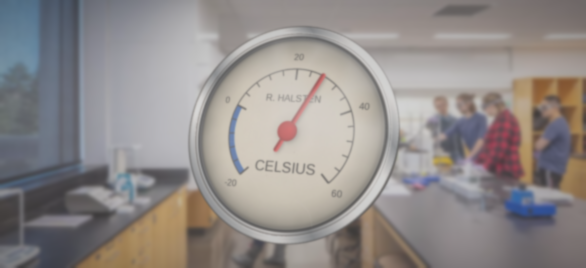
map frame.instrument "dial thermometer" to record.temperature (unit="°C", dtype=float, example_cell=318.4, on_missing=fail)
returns 28
